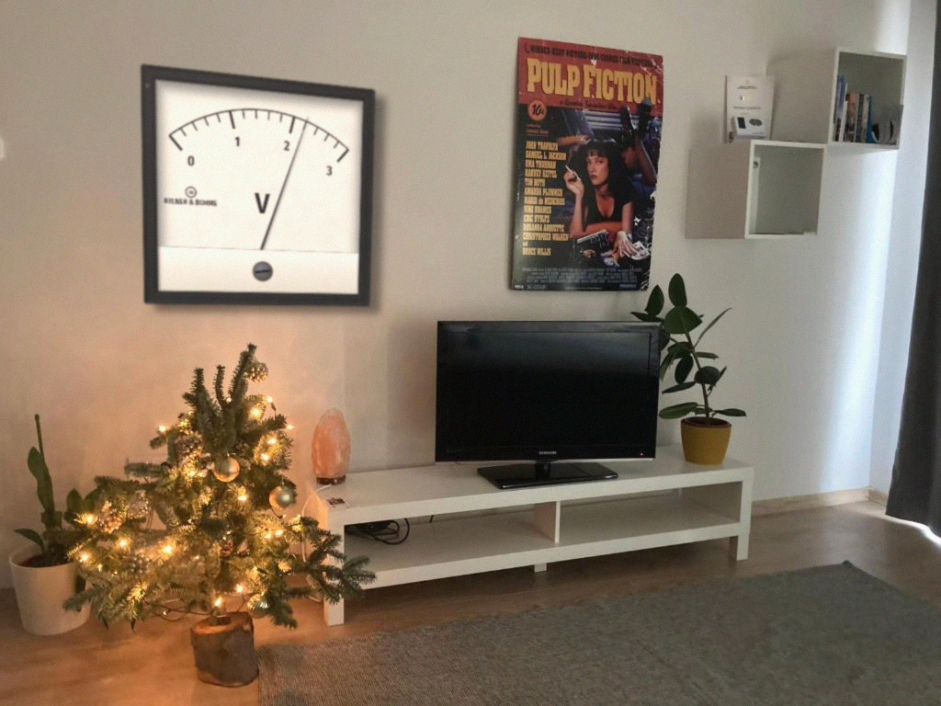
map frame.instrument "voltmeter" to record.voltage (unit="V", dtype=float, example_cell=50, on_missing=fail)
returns 2.2
